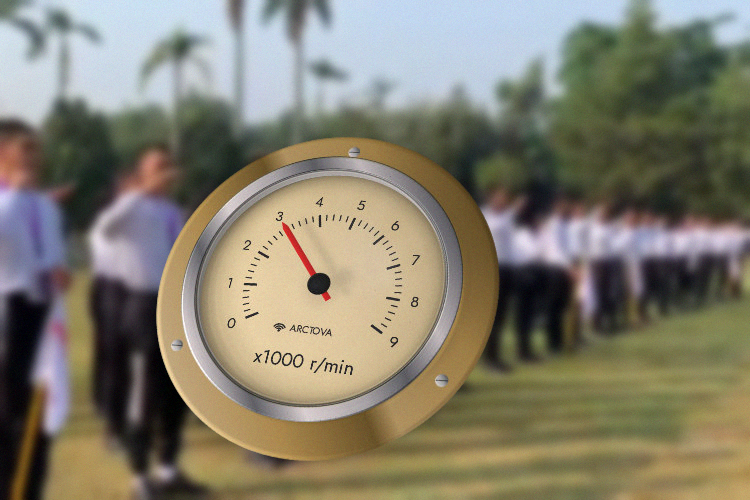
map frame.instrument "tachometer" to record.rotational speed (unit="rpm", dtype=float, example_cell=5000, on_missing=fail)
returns 3000
